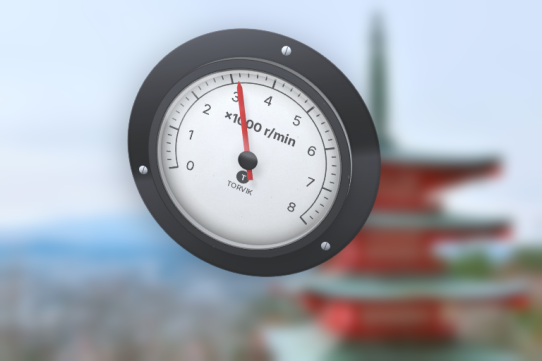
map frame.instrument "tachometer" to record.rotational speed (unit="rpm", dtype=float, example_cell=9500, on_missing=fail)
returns 3200
